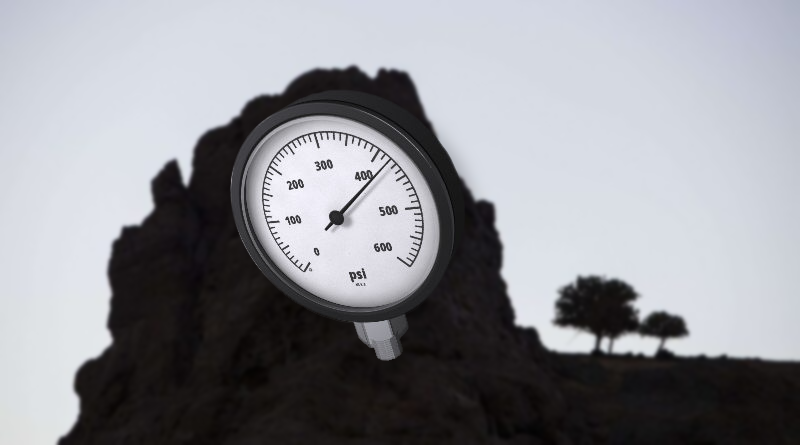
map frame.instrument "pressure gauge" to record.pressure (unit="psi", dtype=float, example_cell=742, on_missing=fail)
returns 420
